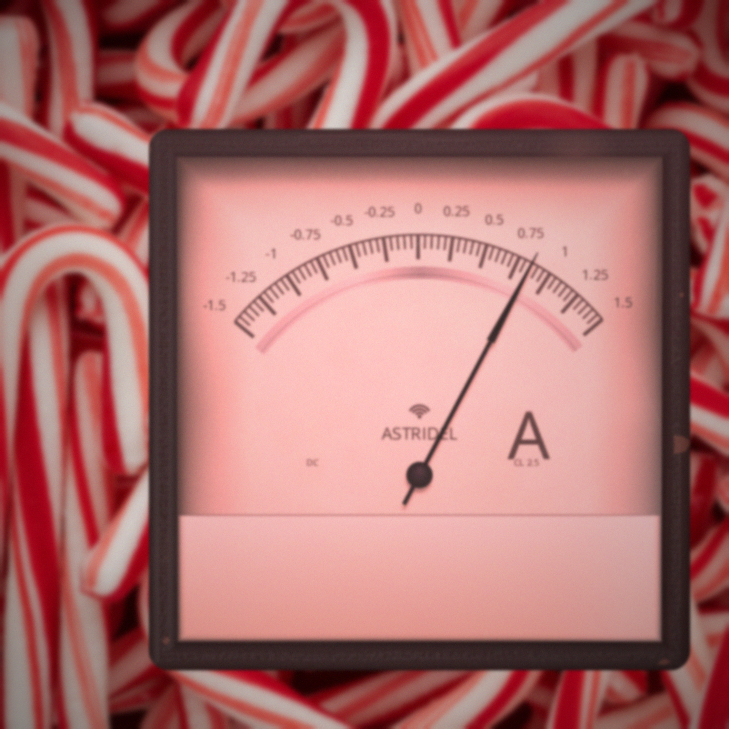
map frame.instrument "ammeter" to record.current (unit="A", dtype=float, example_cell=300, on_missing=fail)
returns 0.85
